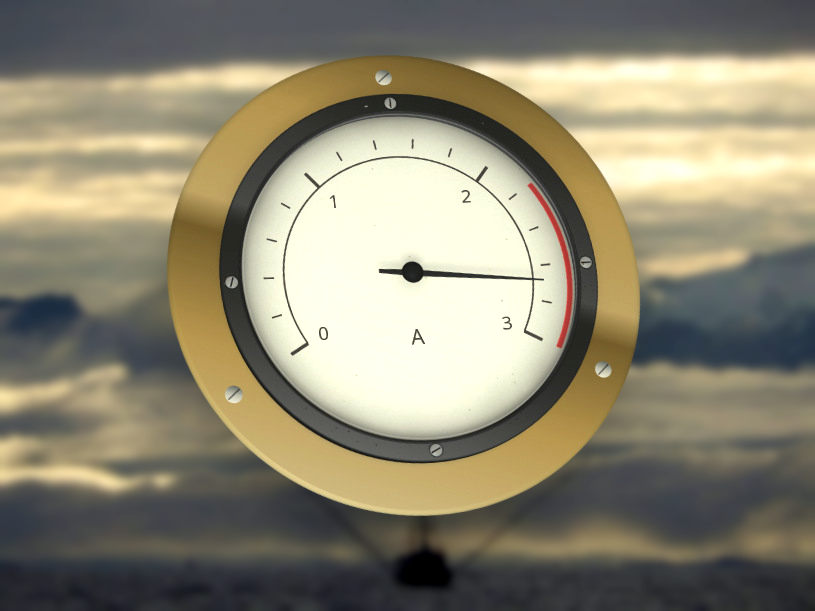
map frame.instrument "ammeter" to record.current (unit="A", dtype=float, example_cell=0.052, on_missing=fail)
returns 2.7
